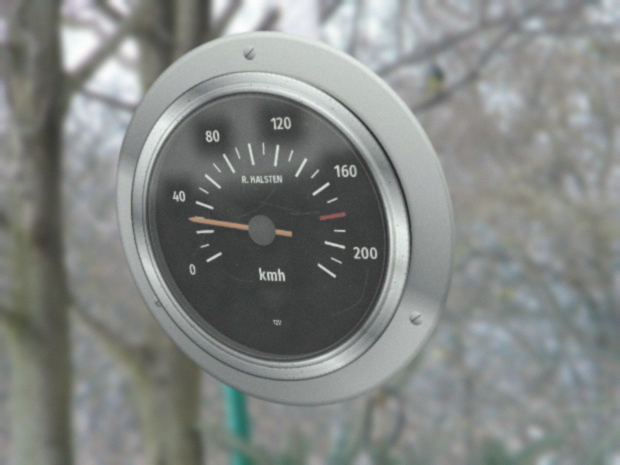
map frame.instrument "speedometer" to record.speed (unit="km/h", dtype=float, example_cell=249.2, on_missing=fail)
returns 30
